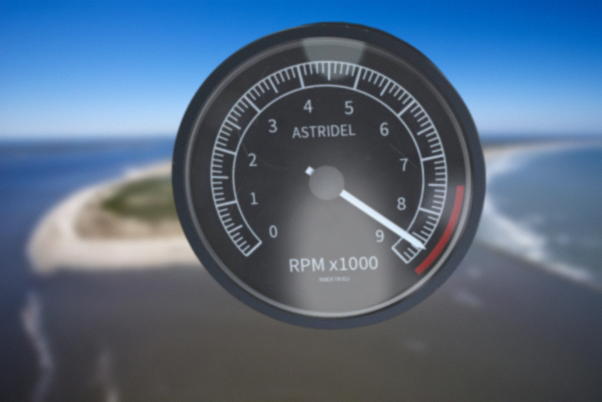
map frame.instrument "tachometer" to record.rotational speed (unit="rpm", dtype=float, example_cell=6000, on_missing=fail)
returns 8600
